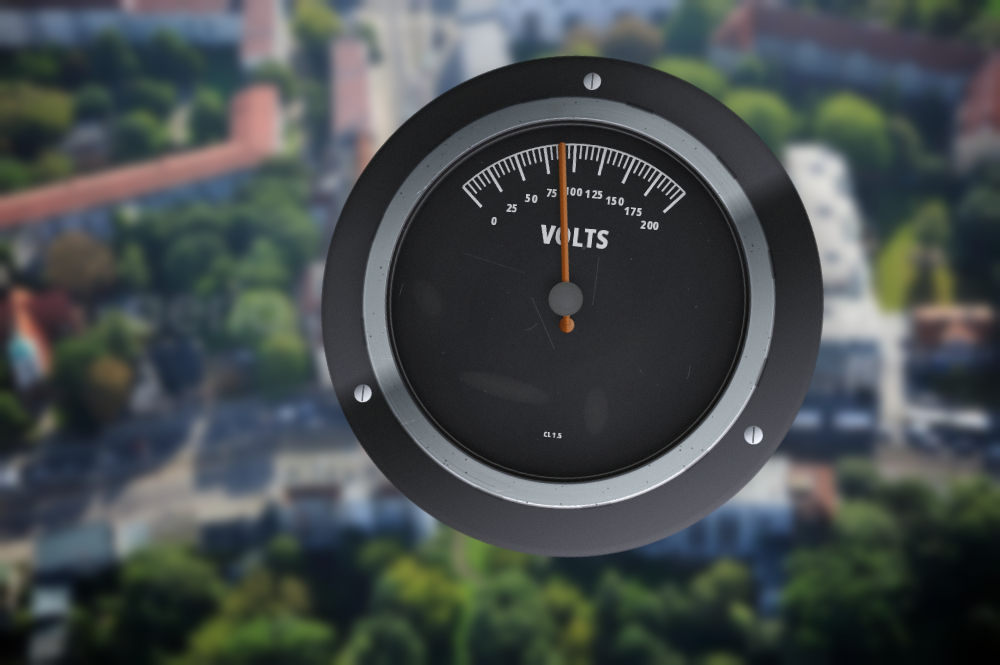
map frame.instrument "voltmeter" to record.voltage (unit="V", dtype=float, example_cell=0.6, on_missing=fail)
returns 90
